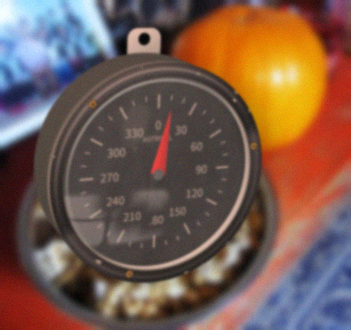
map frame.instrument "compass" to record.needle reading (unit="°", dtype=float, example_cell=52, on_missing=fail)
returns 10
